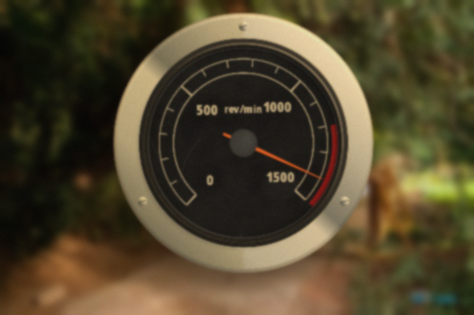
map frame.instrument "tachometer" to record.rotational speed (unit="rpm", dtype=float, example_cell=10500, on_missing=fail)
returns 1400
